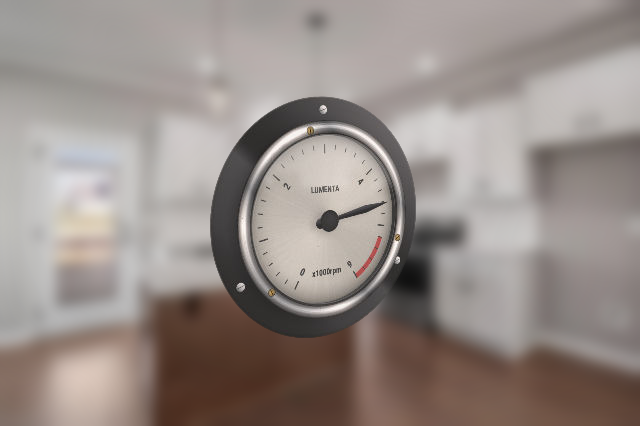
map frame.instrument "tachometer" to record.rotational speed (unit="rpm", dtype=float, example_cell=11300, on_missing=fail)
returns 4600
